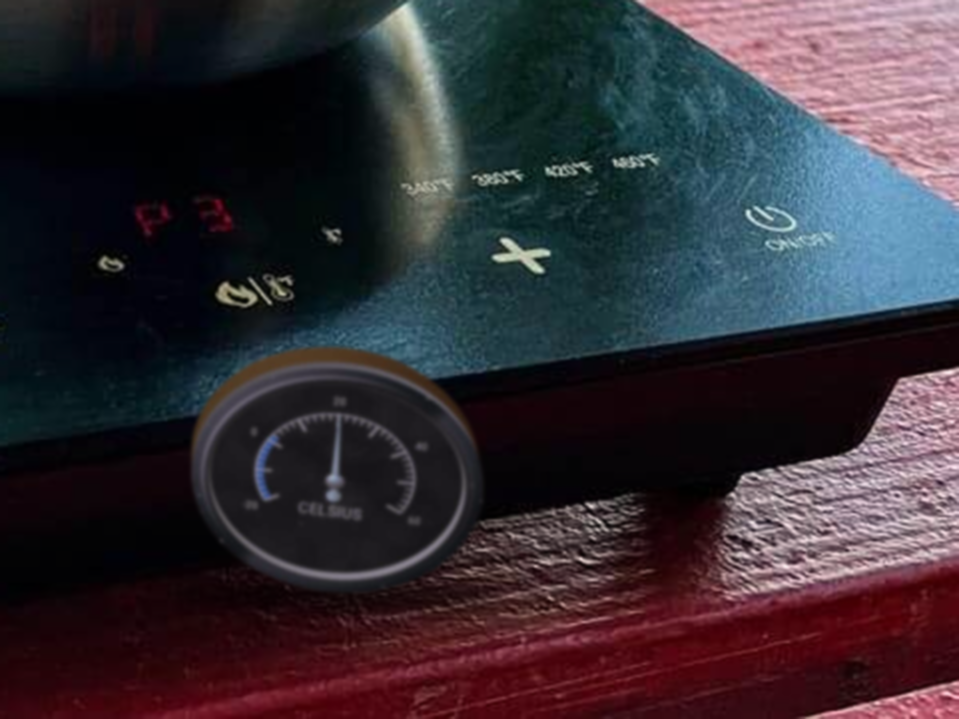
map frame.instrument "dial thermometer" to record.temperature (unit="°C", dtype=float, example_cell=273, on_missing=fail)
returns 20
